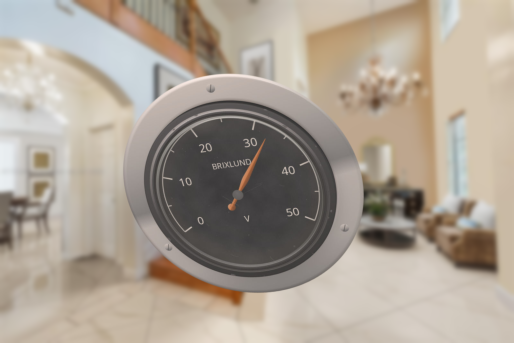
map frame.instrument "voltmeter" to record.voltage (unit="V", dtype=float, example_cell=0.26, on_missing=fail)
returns 32.5
